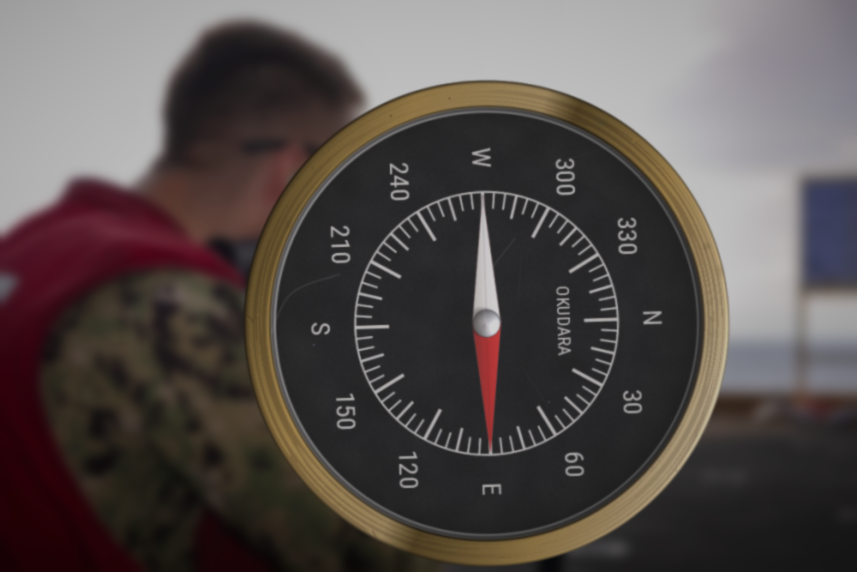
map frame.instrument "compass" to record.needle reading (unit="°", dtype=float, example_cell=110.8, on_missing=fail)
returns 90
